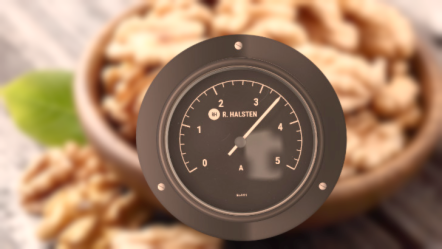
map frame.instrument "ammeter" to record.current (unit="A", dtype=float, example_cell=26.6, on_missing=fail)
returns 3.4
